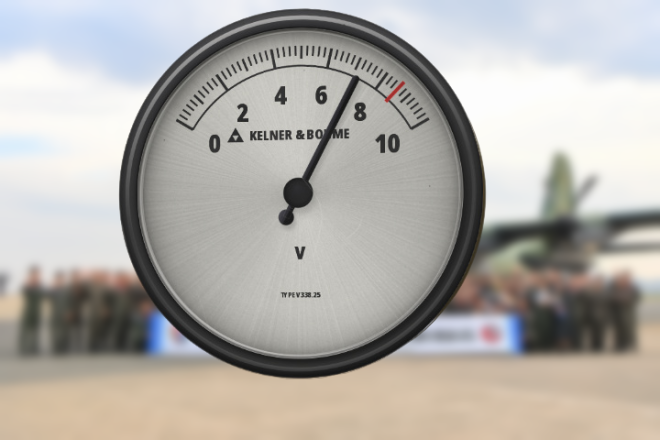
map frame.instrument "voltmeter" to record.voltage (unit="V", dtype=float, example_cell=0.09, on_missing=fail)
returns 7.2
